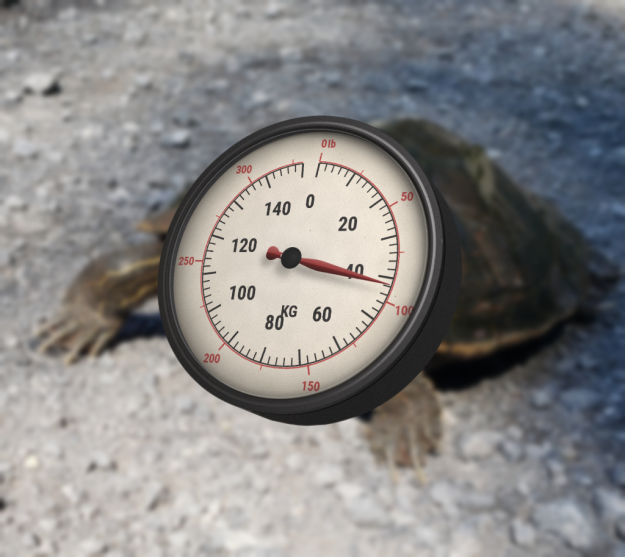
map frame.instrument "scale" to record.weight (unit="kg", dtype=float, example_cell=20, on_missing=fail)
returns 42
